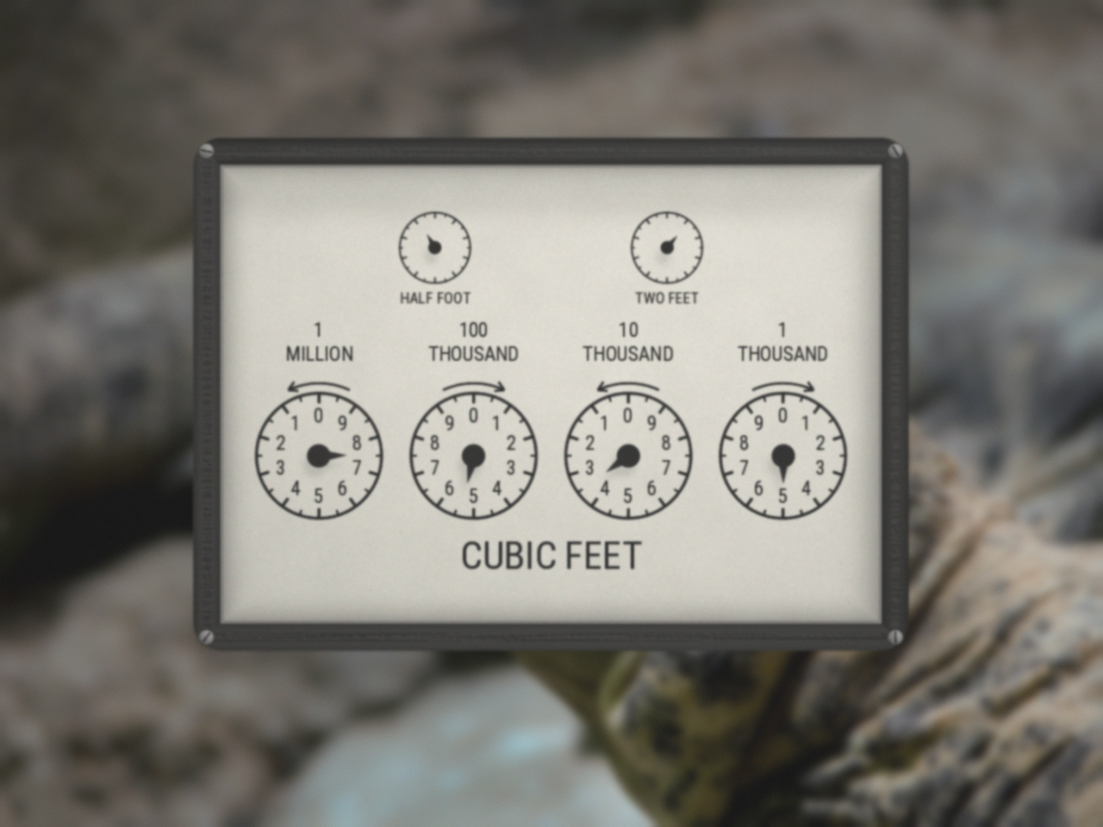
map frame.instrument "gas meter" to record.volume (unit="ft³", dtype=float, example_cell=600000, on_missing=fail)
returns 753500
